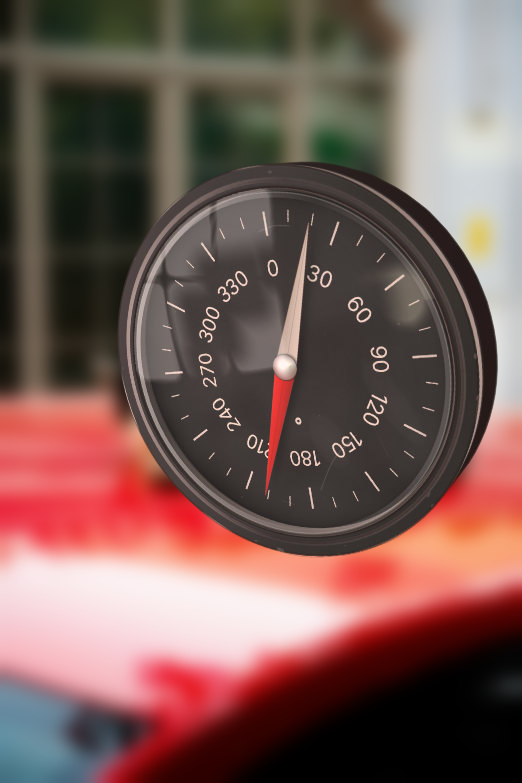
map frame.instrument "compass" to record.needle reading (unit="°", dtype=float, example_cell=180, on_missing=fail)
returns 200
